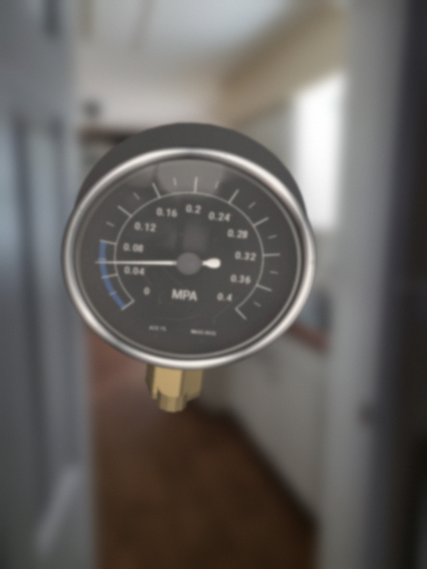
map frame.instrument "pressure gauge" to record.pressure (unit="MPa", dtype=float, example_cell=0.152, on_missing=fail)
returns 0.06
